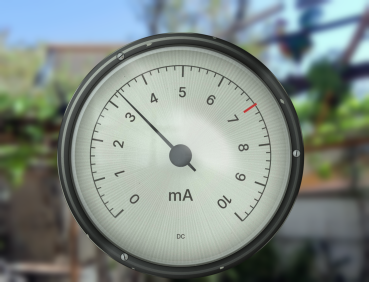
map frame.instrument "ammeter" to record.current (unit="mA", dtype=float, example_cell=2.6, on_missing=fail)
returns 3.3
